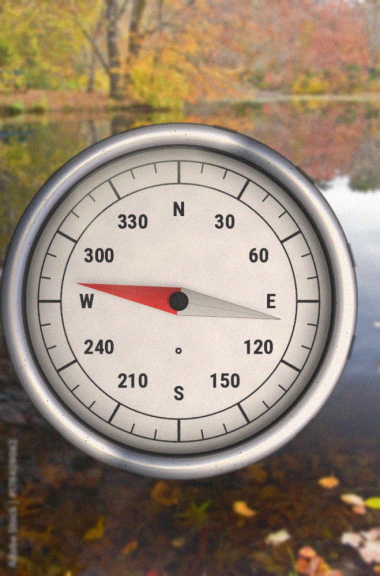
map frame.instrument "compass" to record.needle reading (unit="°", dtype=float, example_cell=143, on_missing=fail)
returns 280
